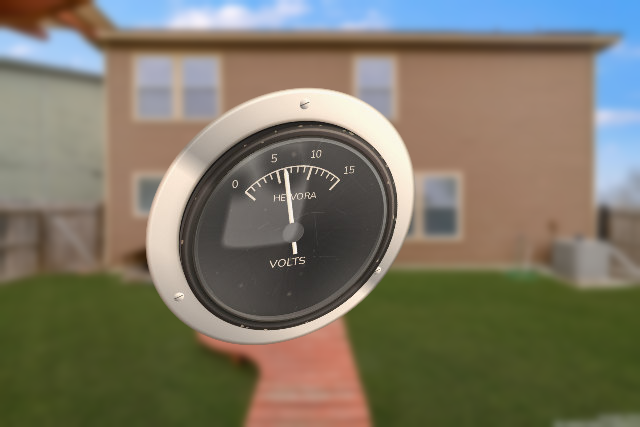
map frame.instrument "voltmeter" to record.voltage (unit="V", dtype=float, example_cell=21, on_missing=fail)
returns 6
